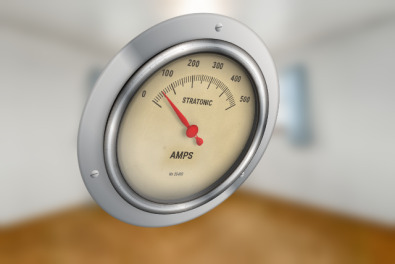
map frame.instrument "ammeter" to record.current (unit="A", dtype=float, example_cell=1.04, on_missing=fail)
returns 50
